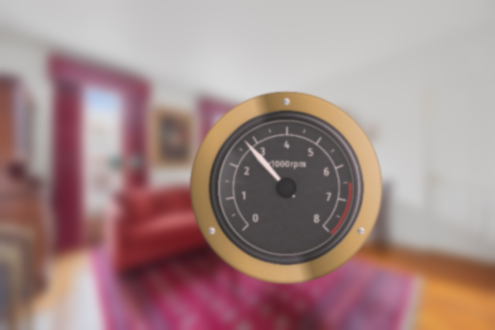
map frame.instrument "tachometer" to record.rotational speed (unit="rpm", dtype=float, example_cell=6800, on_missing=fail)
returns 2750
